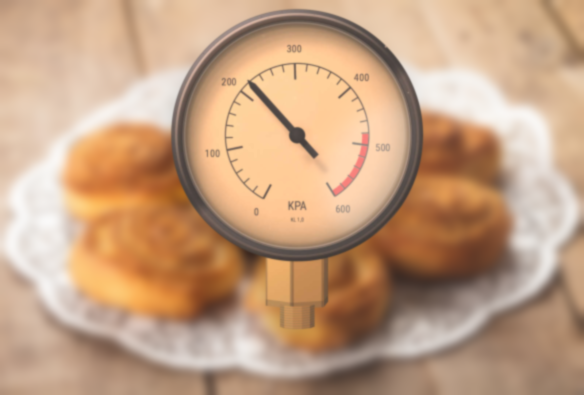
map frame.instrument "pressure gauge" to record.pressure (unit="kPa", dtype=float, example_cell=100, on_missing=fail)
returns 220
